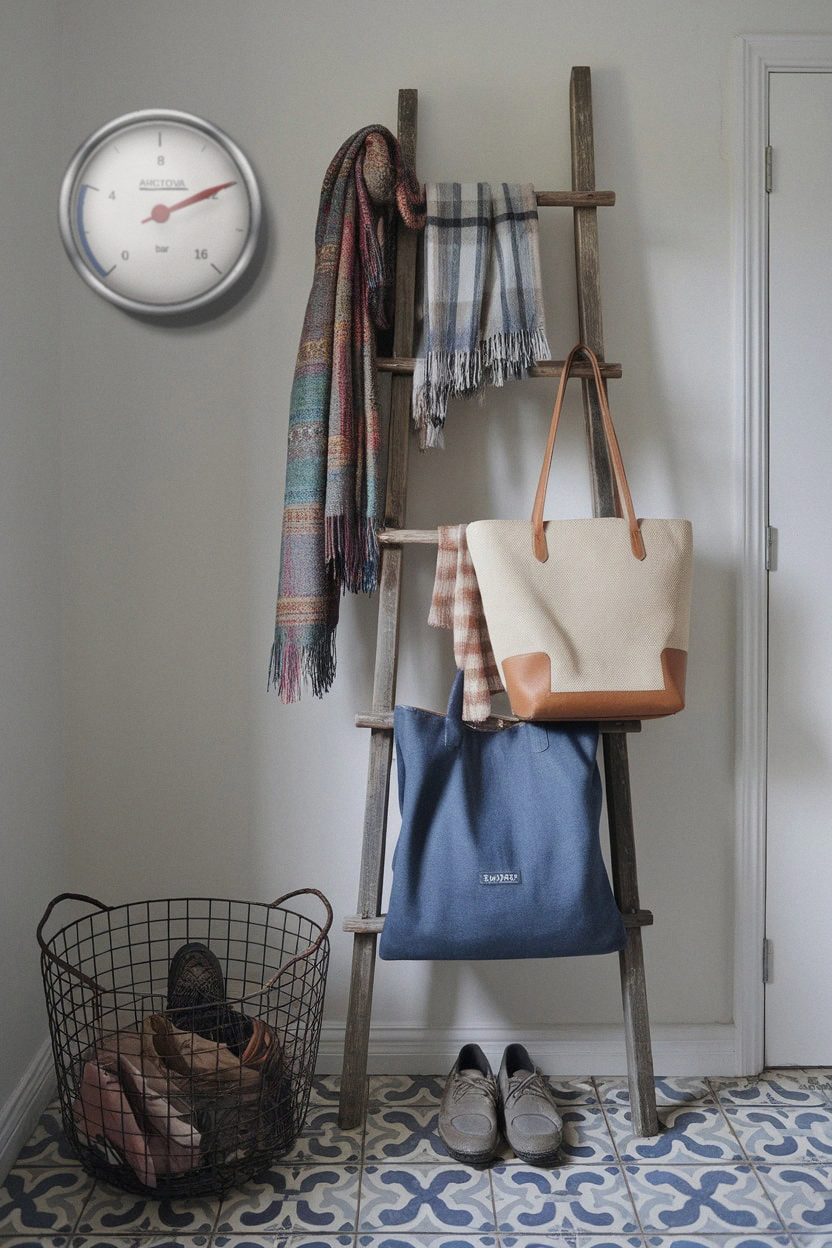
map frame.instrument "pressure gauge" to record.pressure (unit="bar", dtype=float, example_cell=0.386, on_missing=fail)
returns 12
